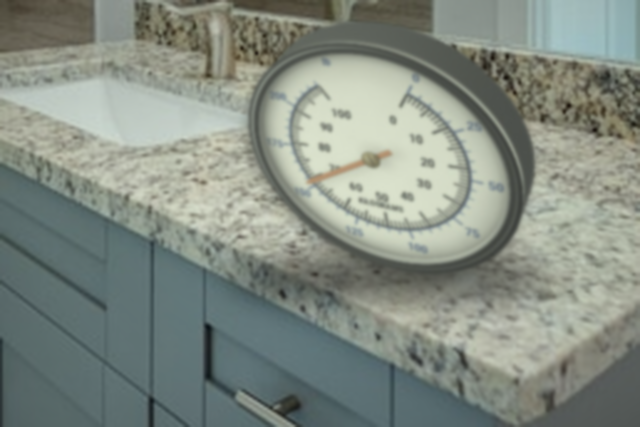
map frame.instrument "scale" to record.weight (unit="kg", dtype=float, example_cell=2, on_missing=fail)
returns 70
